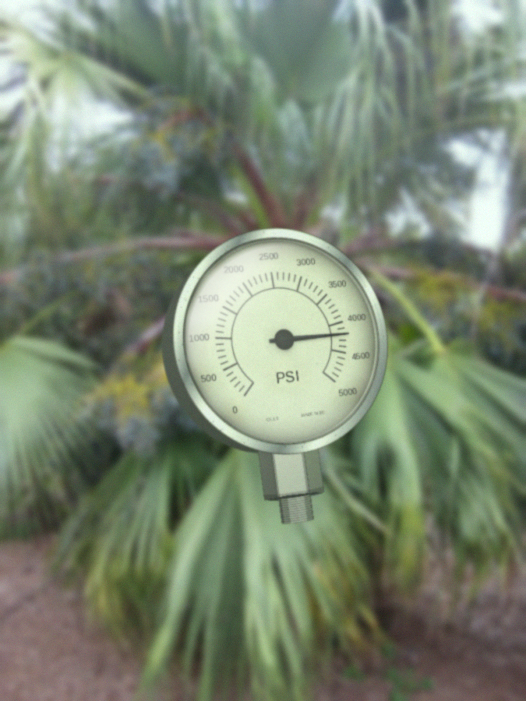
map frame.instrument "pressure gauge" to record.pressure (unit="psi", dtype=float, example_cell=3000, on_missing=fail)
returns 4200
